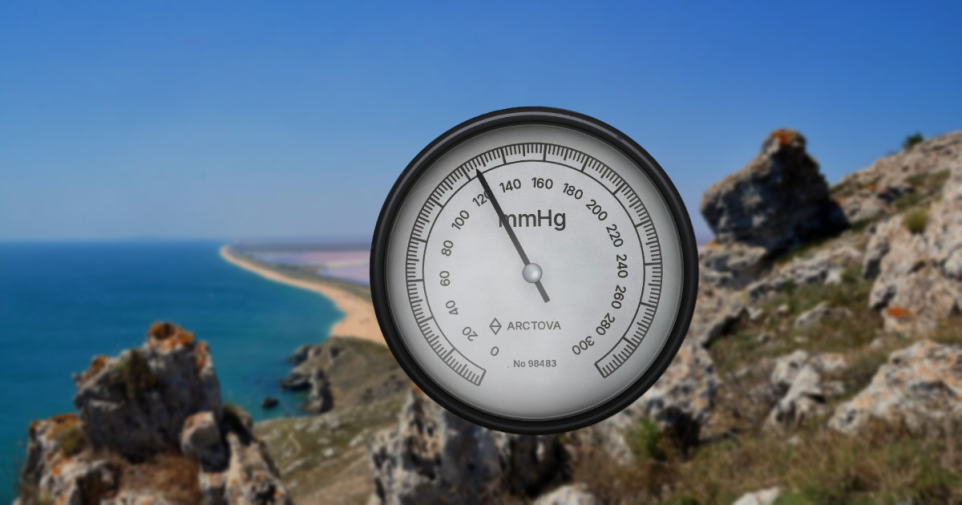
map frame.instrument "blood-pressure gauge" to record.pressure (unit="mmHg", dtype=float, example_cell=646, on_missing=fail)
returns 126
